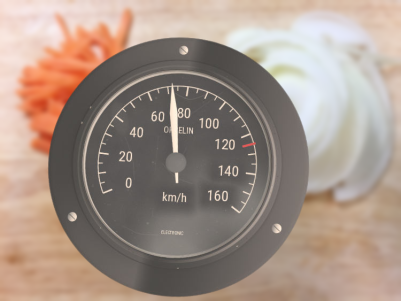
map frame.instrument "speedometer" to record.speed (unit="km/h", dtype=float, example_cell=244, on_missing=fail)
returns 72.5
